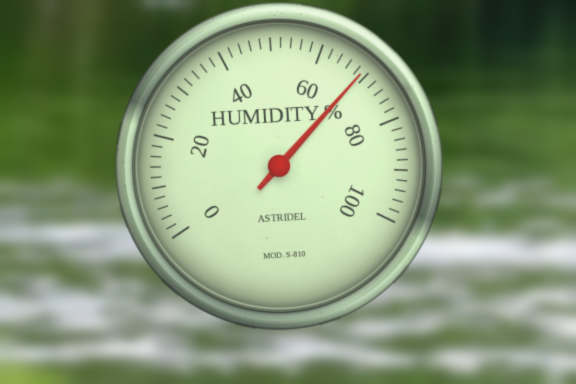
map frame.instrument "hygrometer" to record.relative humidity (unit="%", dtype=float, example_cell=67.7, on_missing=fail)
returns 69
